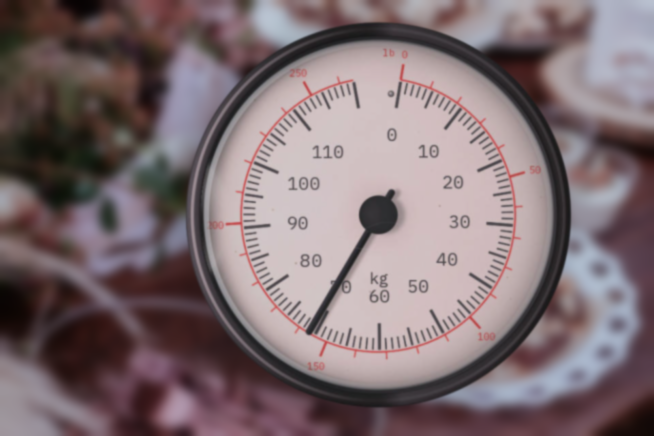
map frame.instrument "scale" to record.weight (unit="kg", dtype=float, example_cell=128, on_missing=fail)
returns 71
